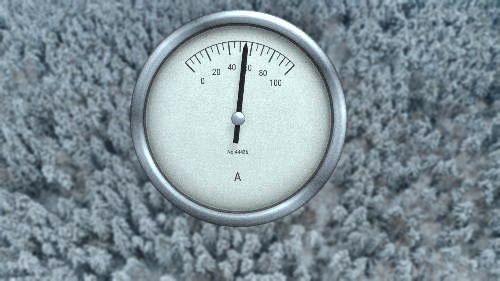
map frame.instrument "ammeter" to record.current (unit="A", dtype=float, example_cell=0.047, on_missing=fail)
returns 55
